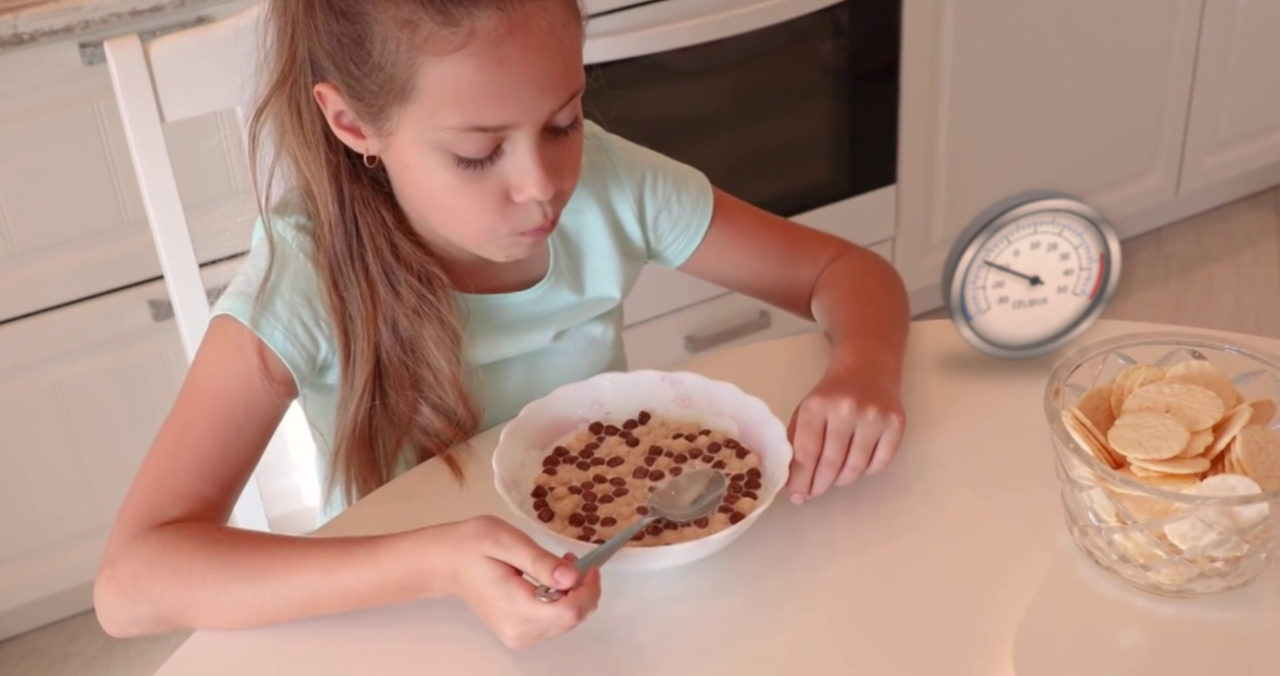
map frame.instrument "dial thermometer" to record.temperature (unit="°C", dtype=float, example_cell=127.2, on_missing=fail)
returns -10
